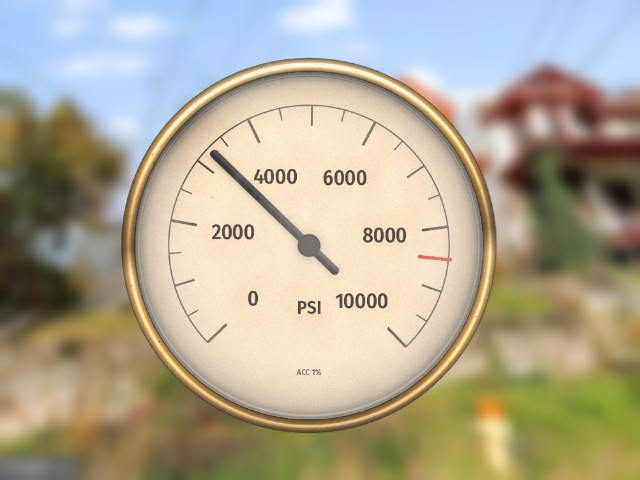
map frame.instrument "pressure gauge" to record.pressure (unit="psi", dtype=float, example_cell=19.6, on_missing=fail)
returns 3250
